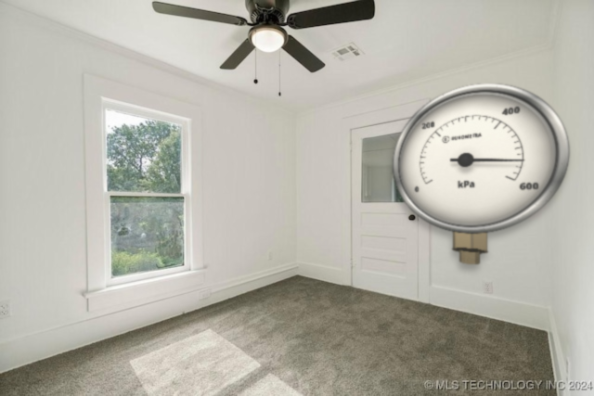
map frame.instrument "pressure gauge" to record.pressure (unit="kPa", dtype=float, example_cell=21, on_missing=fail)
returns 540
